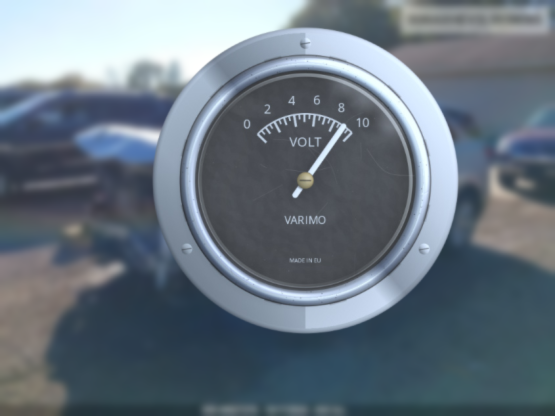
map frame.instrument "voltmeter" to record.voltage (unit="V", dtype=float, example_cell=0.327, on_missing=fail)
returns 9
